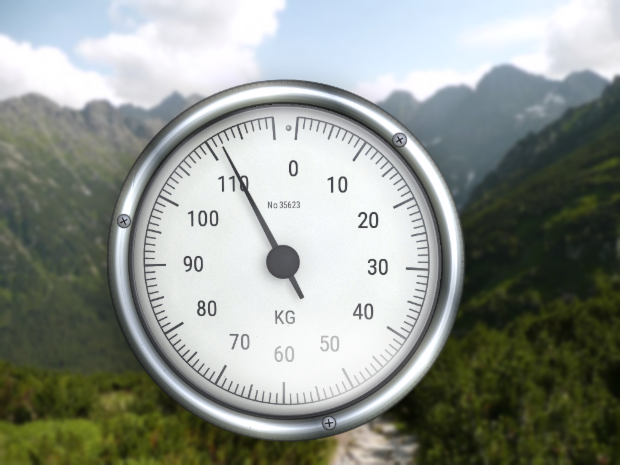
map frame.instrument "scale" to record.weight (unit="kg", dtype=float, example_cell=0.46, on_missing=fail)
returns 112
